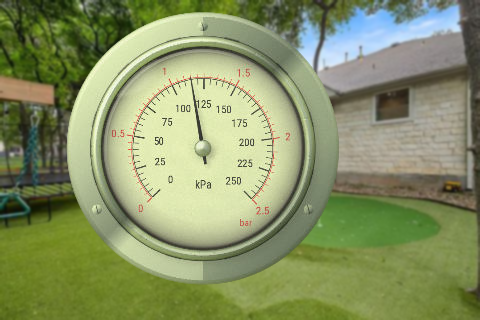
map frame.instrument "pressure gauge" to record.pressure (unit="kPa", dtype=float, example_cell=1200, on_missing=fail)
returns 115
